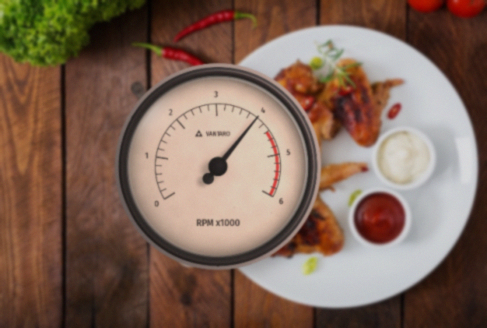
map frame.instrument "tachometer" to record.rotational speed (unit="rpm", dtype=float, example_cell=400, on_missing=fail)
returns 4000
